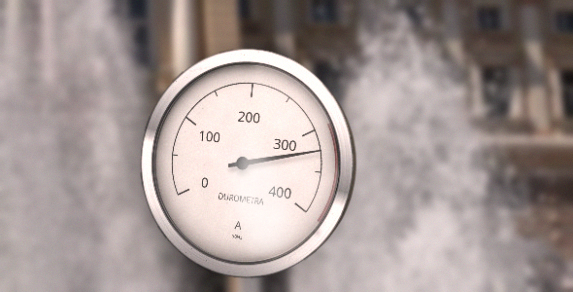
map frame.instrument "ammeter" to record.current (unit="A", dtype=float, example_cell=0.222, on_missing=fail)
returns 325
